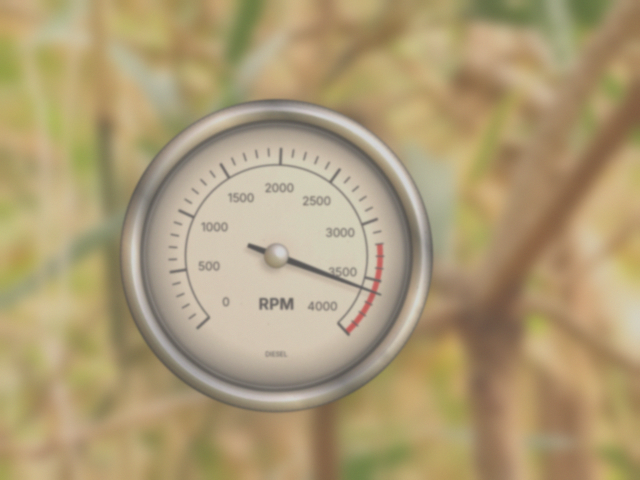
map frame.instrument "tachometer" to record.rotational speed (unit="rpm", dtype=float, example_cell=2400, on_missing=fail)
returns 3600
